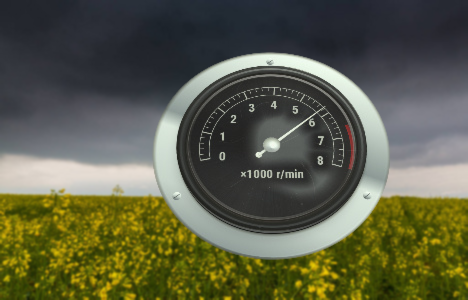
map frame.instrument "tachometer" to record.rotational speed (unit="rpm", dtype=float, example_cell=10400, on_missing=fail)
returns 5800
